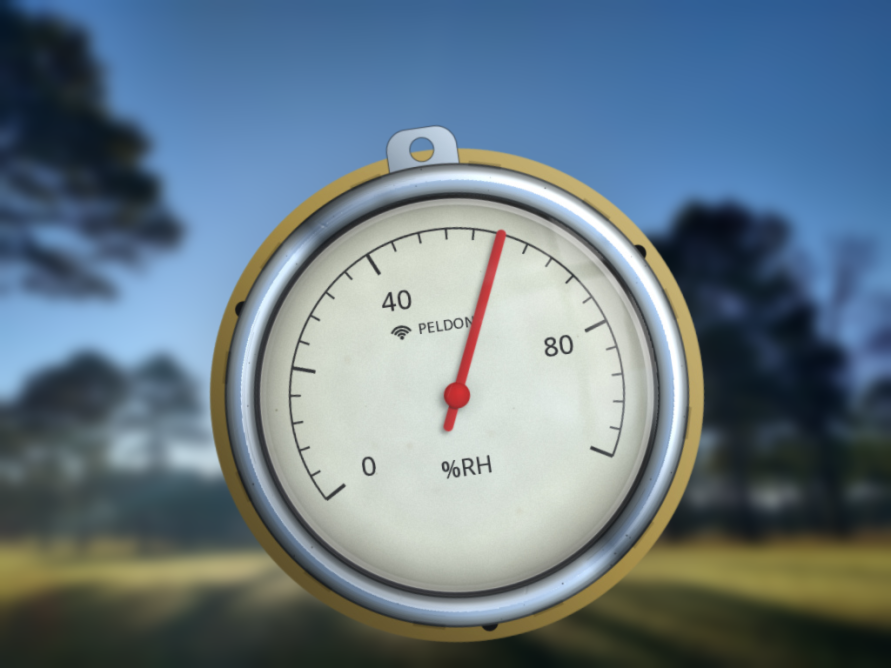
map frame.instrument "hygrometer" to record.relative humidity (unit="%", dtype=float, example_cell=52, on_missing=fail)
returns 60
